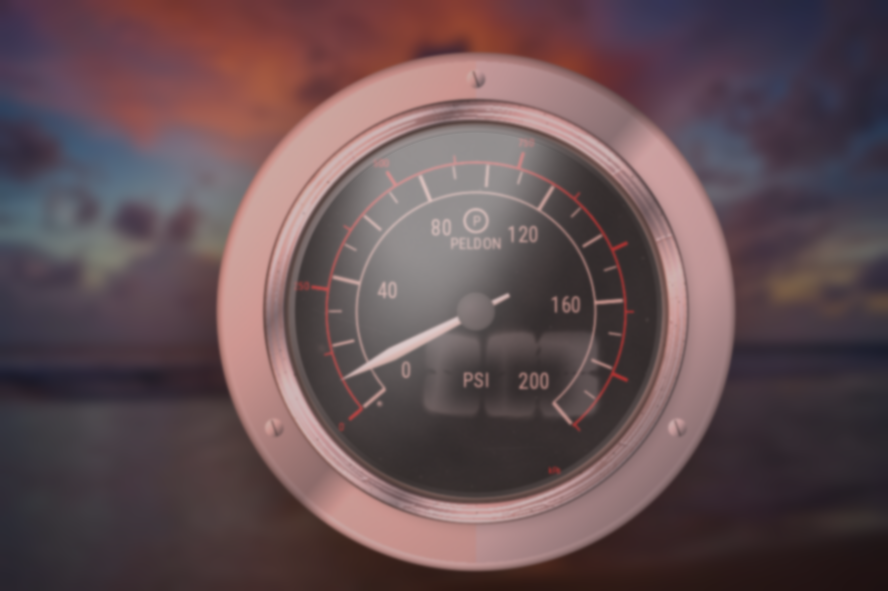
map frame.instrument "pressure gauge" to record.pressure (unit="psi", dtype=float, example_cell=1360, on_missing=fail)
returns 10
